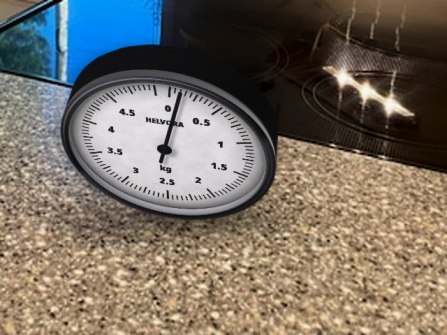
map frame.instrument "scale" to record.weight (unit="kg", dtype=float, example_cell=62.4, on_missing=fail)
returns 0.1
